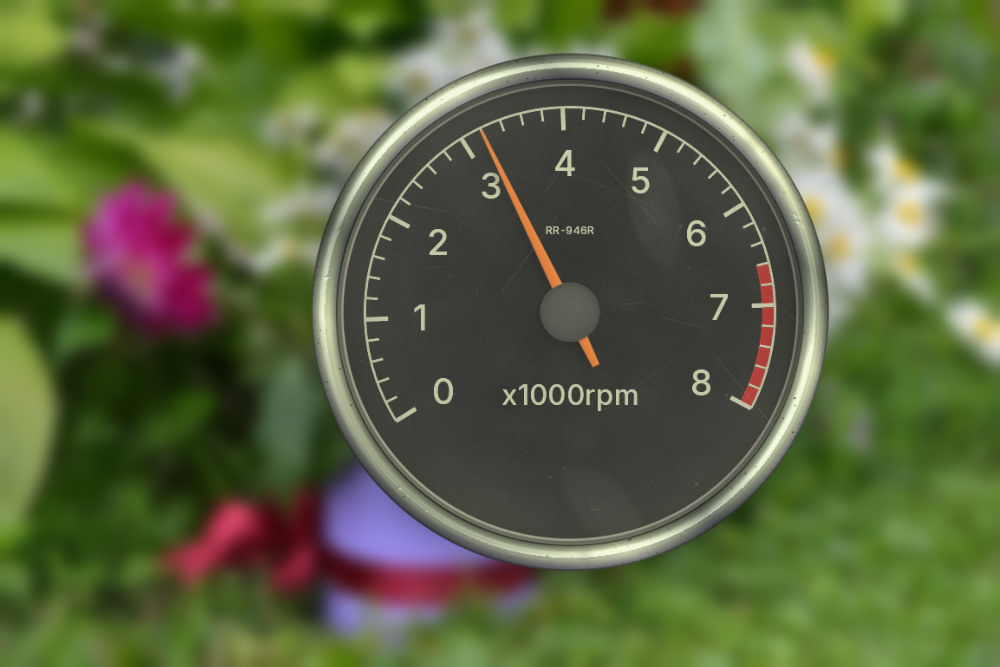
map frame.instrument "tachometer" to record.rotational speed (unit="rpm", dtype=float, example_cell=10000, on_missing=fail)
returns 3200
